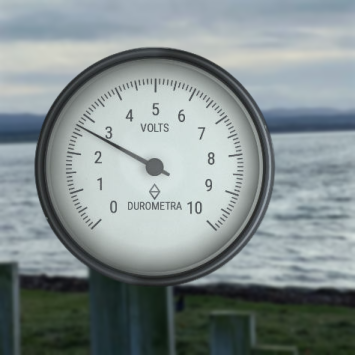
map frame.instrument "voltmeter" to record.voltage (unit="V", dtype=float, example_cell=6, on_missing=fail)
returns 2.7
